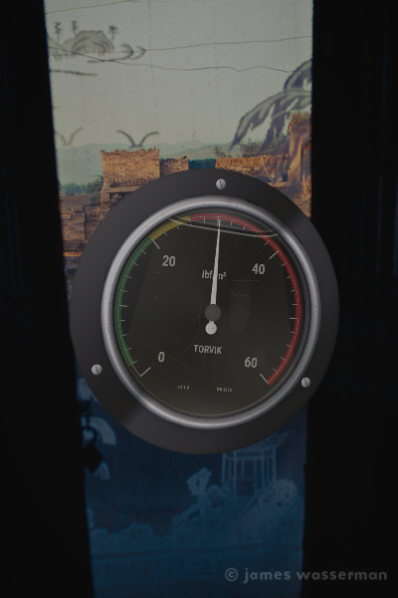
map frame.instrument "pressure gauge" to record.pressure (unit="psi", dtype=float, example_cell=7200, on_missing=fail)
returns 30
